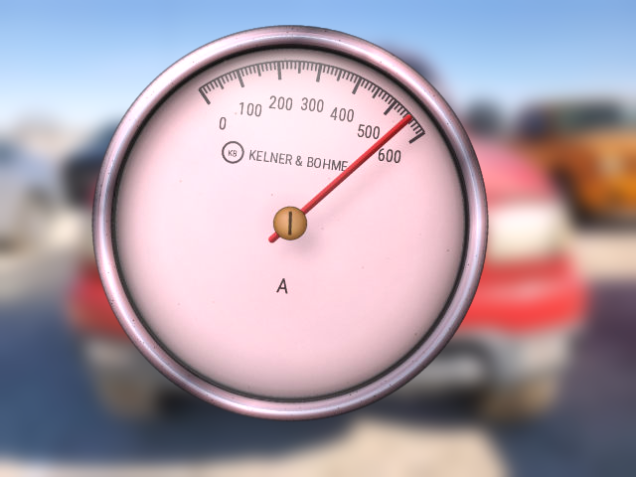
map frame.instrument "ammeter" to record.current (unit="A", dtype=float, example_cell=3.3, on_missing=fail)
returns 550
